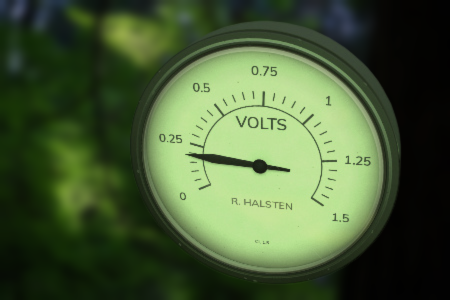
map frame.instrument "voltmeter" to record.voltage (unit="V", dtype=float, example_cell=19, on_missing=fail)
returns 0.2
